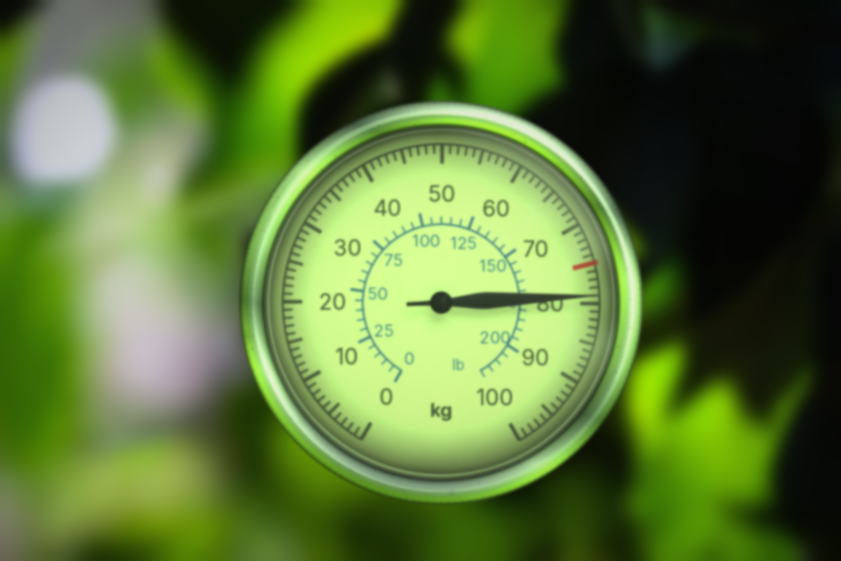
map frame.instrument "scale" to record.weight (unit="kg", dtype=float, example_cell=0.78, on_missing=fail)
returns 79
